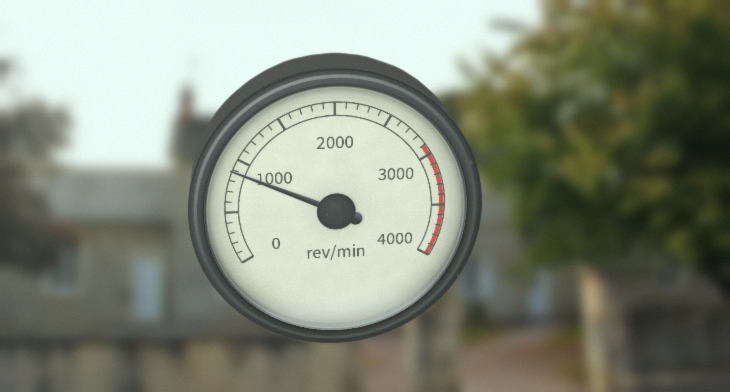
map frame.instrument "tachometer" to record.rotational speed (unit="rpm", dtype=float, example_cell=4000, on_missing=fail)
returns 900
